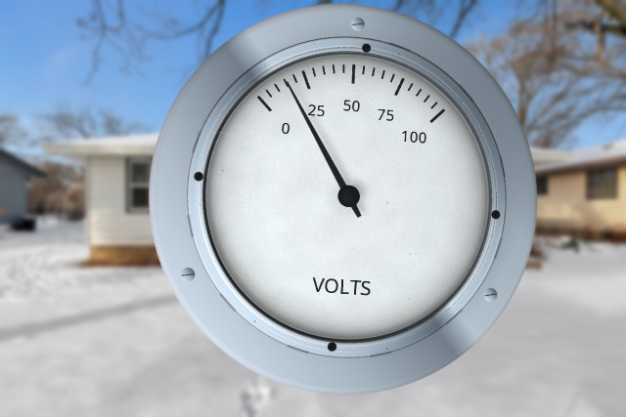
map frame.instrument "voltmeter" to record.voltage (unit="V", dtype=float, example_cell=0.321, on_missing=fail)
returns 15
